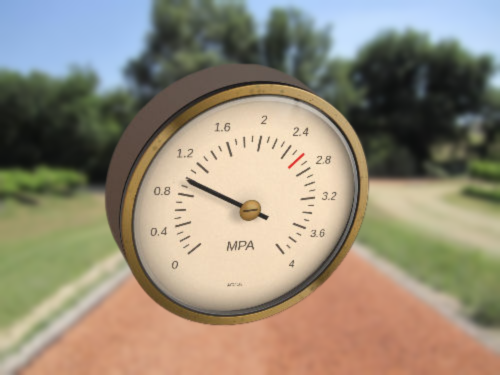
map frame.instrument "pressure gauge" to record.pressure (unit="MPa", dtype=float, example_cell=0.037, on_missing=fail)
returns 1
